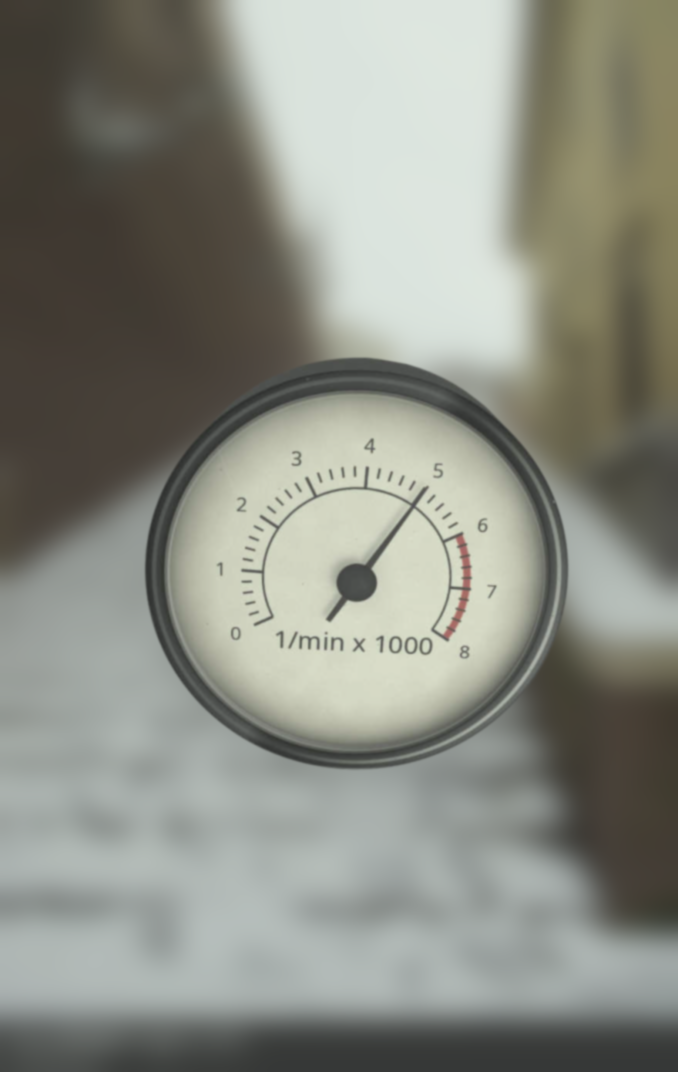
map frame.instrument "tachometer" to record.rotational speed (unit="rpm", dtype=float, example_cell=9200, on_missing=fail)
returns 5000
